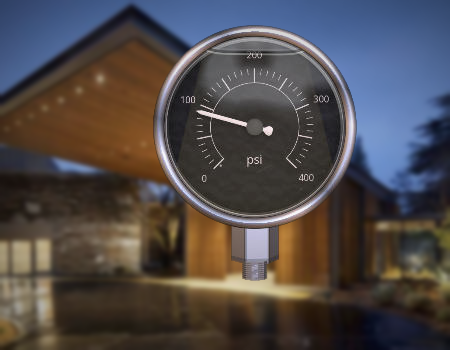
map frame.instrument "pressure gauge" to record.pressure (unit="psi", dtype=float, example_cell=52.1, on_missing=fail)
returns 90
